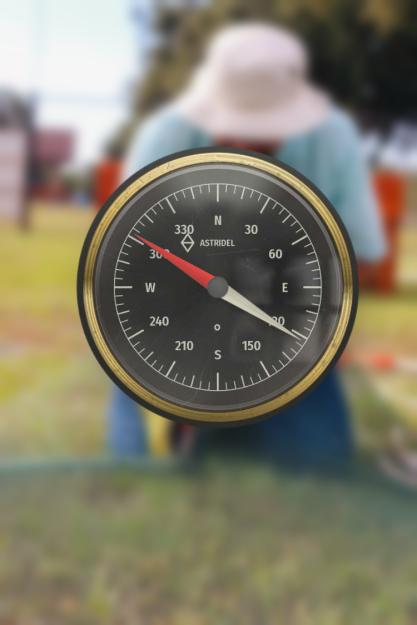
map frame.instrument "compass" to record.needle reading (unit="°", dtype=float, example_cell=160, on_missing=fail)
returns 302.5
